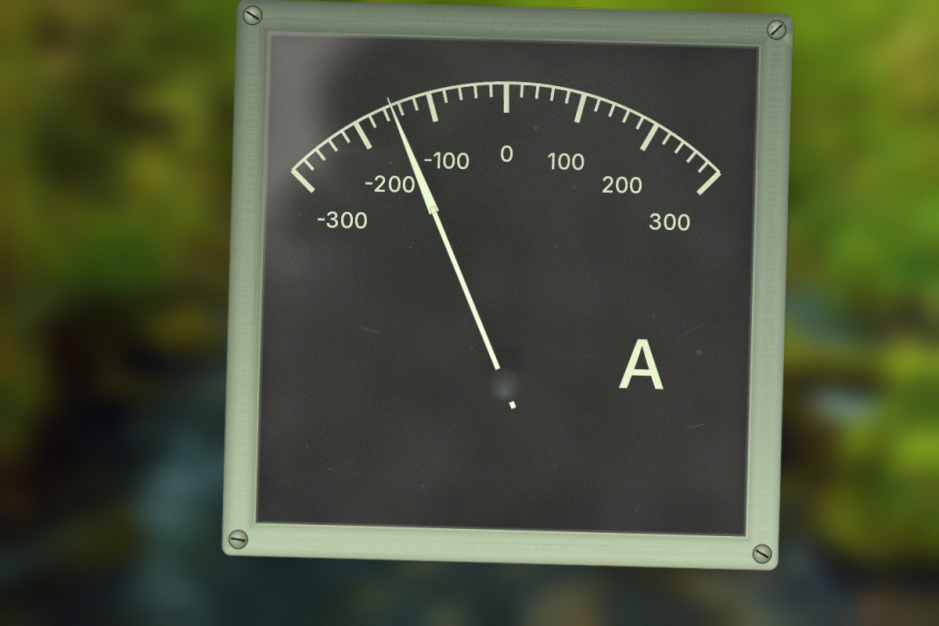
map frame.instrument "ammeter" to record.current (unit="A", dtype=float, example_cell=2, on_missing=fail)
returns -150
